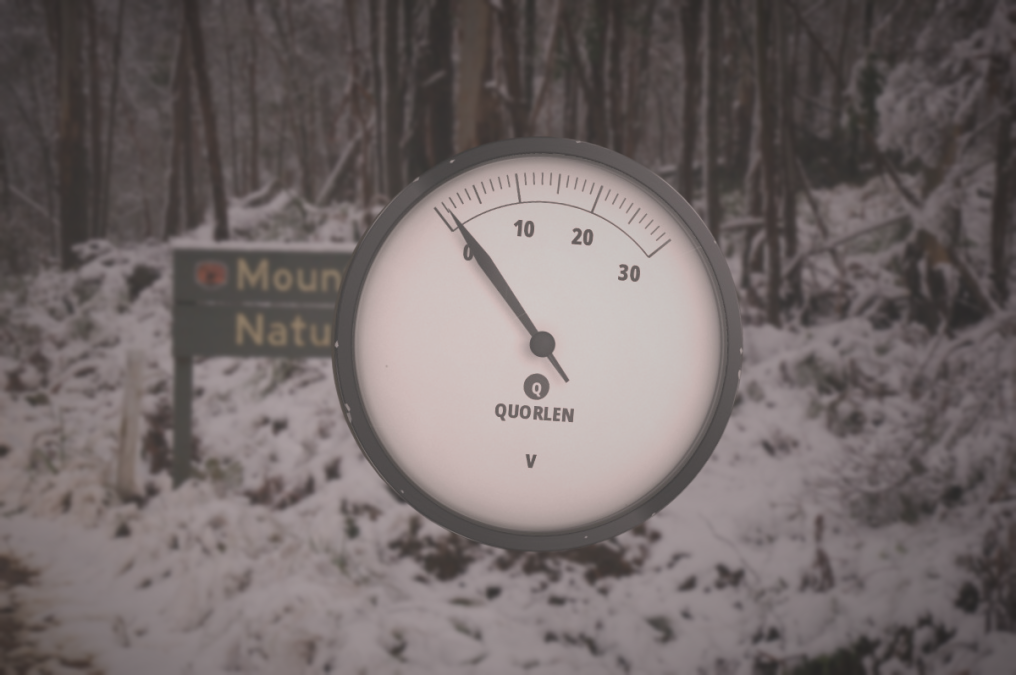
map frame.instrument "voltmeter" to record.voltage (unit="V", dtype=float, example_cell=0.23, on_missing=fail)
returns 1
